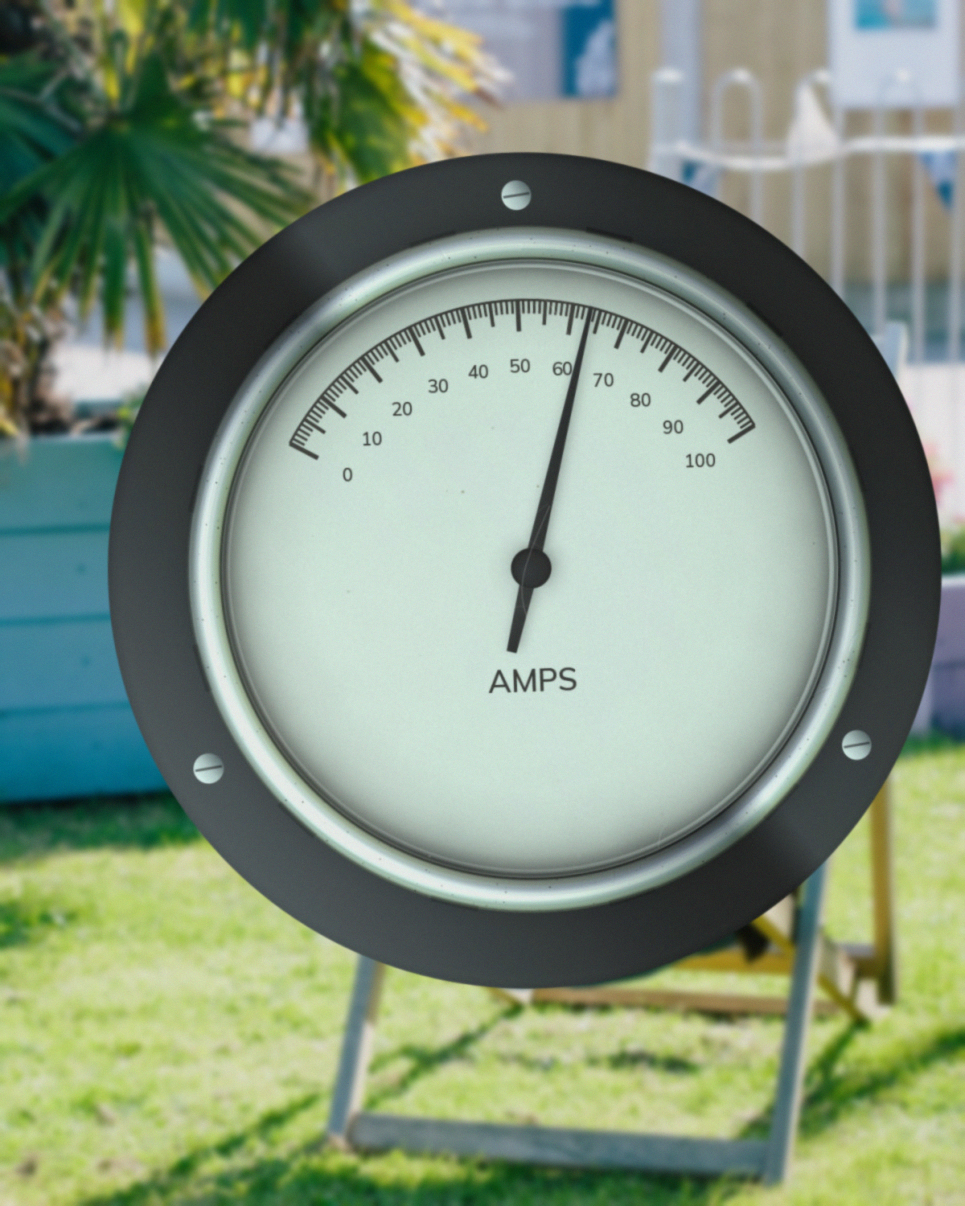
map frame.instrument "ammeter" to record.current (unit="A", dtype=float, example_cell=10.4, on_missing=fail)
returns 63
